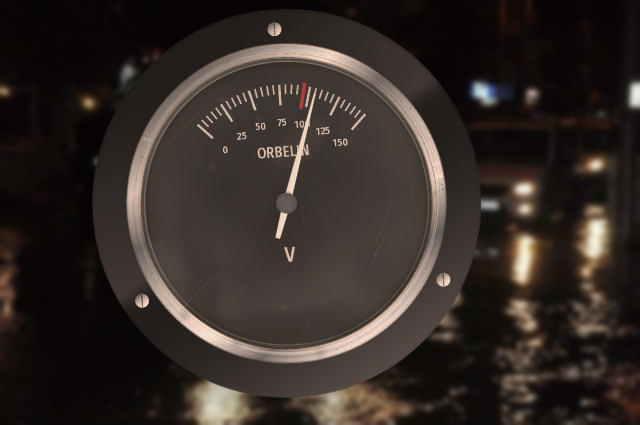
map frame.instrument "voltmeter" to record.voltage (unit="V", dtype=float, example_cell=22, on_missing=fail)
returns 105
